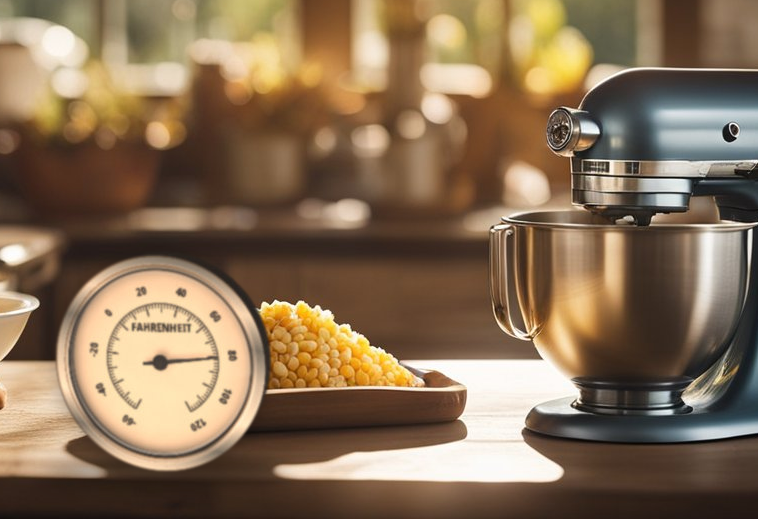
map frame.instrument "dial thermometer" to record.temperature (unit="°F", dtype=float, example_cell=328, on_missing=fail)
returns 80
